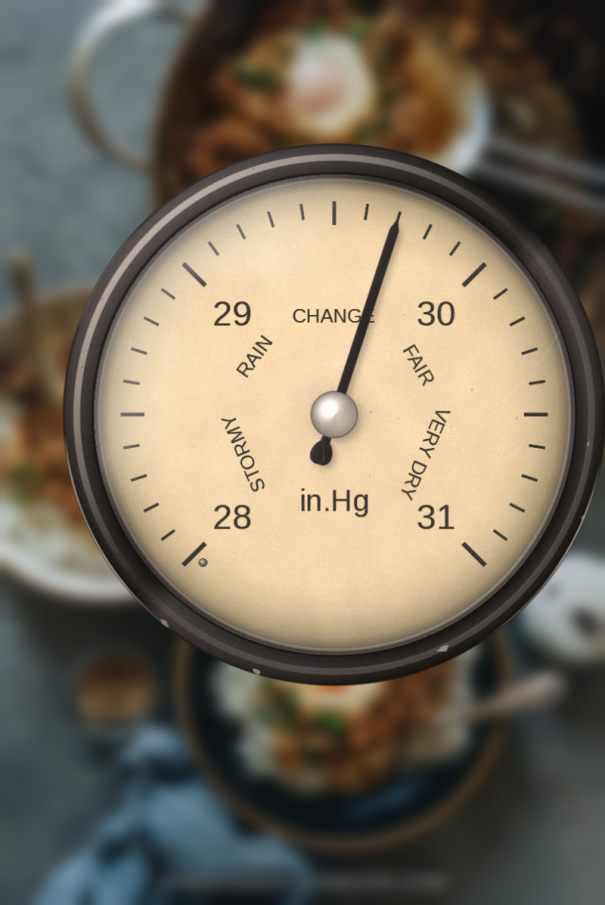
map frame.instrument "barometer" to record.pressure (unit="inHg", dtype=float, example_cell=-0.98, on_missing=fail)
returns 29.7
